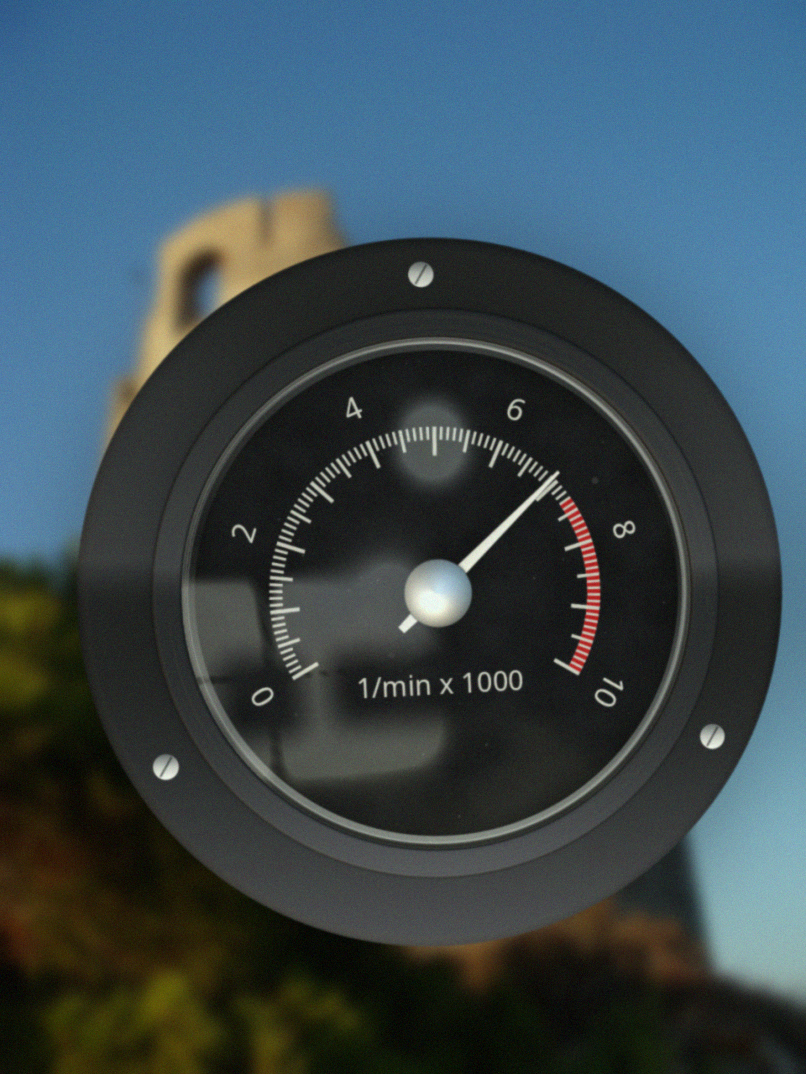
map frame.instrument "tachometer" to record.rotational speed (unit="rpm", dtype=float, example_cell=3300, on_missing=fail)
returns 6900
